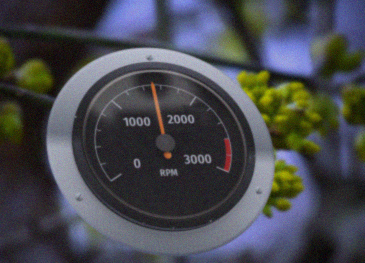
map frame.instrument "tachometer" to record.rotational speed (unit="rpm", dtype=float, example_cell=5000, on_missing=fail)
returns 1500
